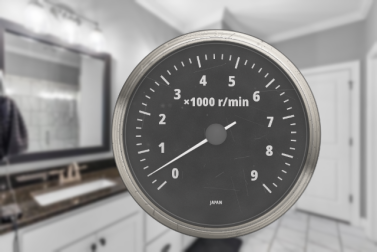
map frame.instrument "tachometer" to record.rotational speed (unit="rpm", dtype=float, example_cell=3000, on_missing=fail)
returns 400
